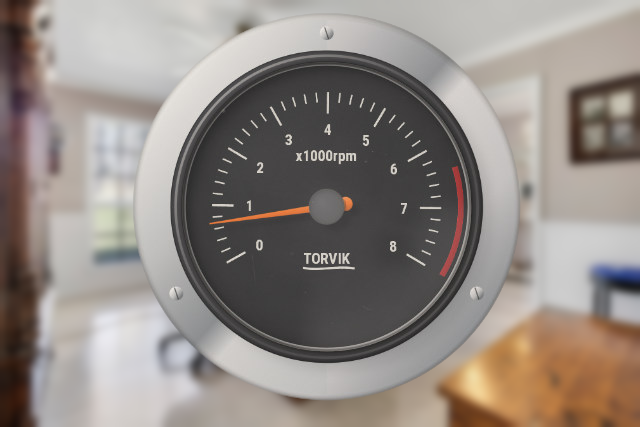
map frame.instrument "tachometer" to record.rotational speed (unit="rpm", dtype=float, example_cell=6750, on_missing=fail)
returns 700
